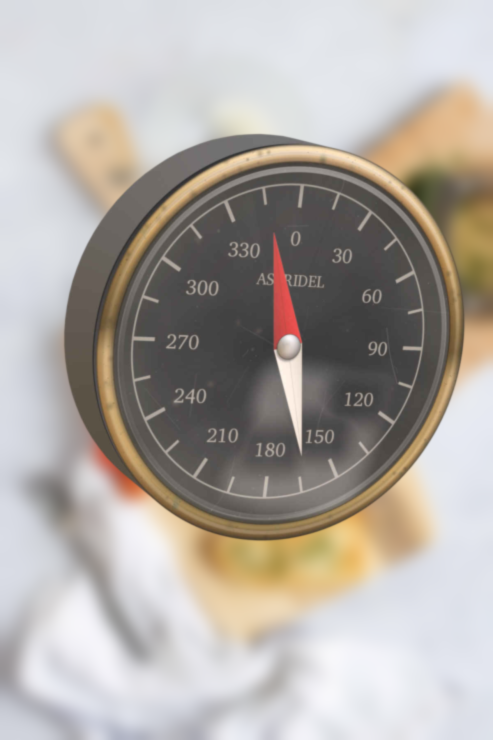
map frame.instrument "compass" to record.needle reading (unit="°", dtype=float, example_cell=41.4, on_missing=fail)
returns 345
